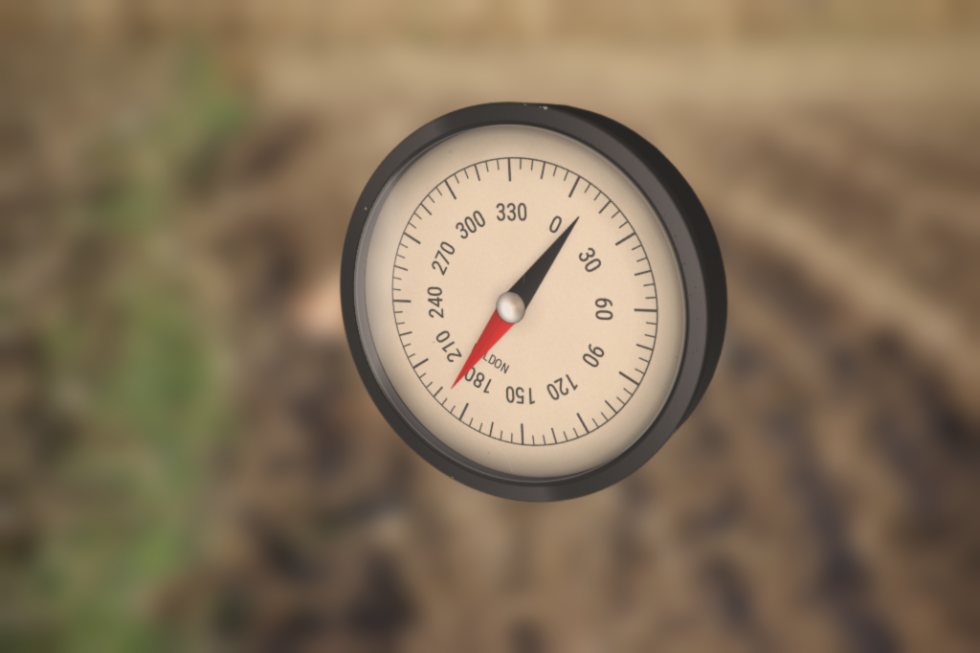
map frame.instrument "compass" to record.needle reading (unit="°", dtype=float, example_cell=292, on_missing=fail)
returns 190
